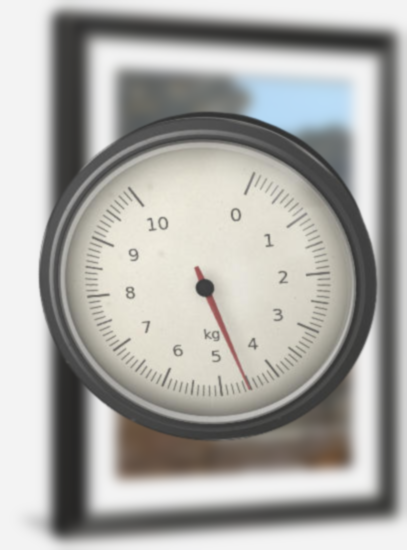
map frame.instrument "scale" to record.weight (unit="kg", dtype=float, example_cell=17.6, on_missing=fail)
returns 4.5
